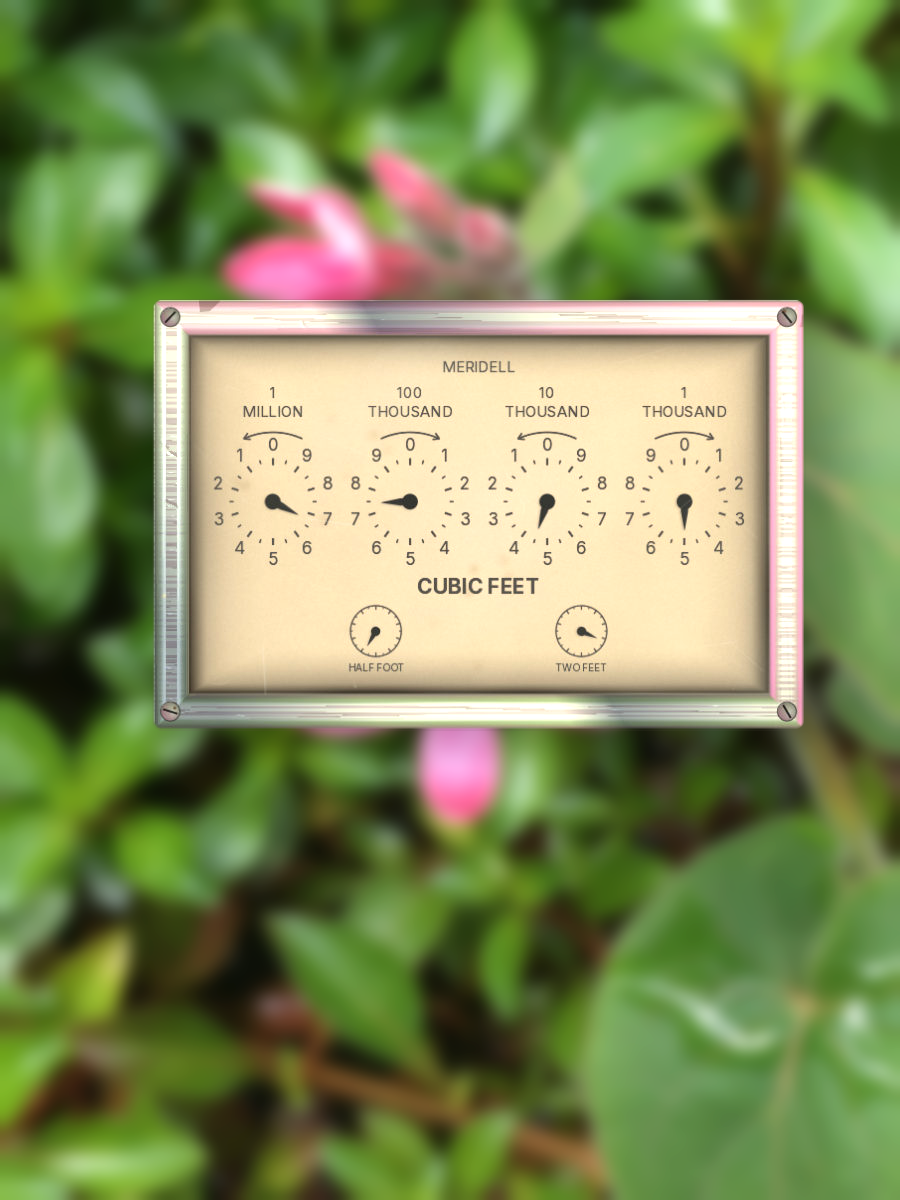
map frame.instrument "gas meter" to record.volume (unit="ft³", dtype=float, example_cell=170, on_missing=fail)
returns 674500
